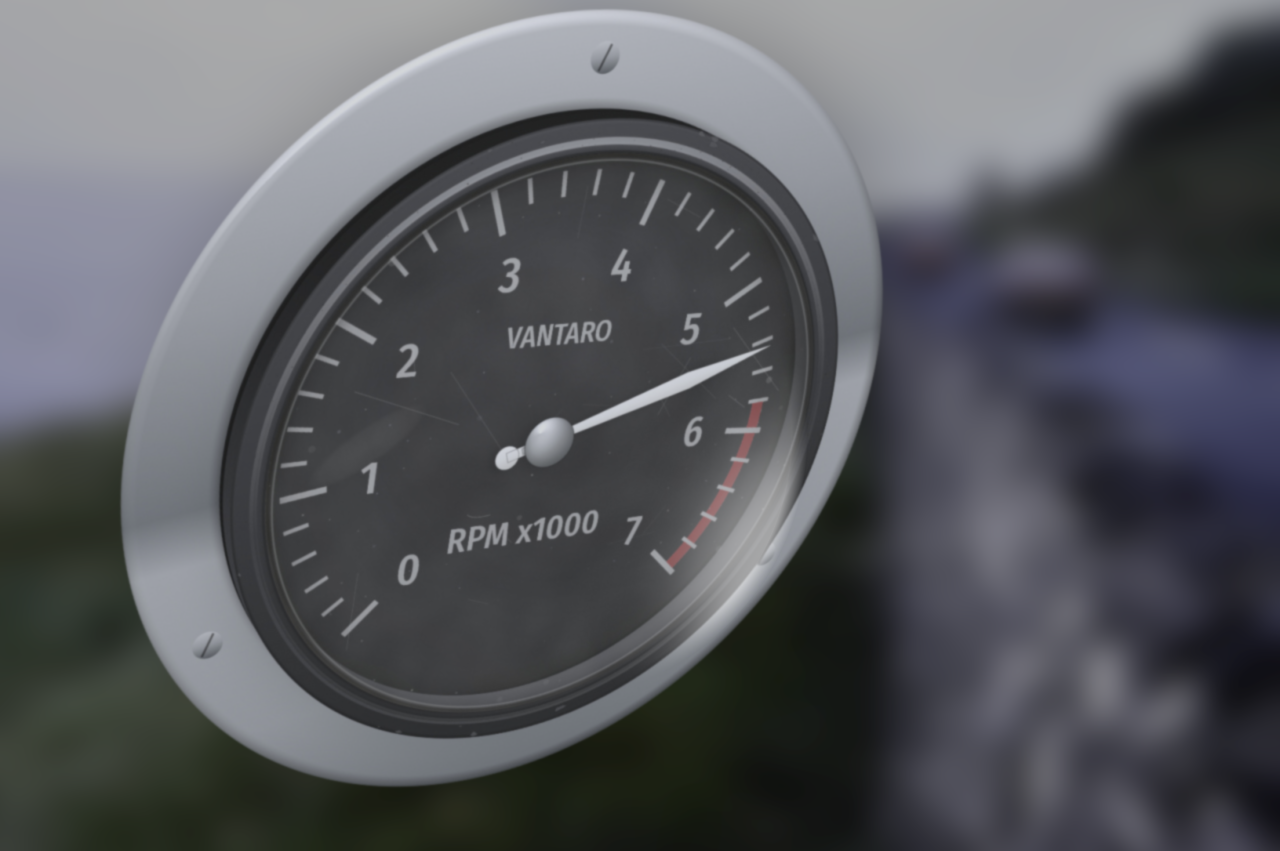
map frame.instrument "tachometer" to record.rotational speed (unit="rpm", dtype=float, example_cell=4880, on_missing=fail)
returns 5400
